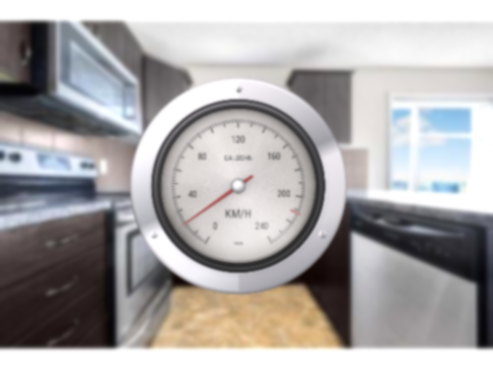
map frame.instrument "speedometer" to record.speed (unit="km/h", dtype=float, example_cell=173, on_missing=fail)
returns 20
